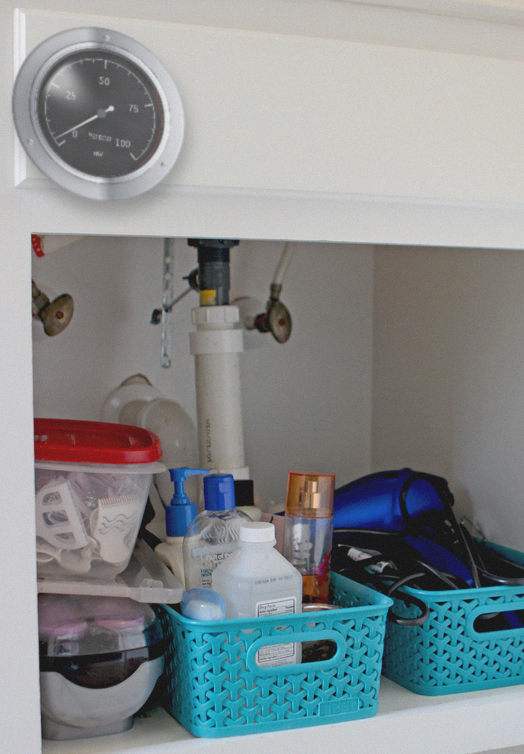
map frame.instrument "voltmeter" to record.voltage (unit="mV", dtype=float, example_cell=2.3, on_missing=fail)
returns 2.5
